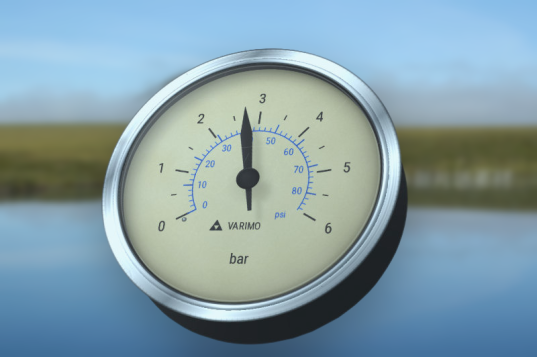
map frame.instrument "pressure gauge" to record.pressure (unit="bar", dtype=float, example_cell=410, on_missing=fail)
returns 2.75
